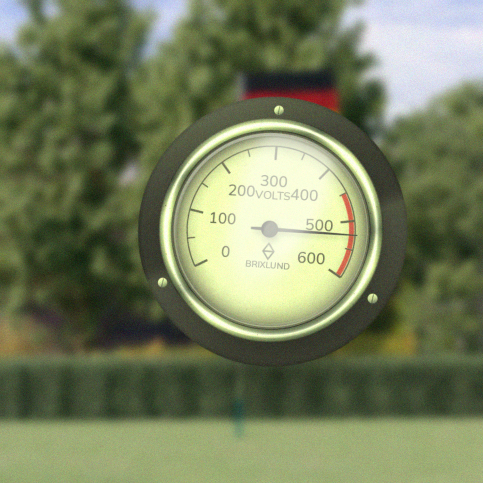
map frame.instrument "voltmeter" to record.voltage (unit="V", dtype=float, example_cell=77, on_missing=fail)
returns 525
